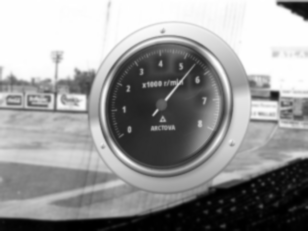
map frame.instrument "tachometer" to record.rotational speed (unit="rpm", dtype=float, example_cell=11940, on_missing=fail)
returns 5500
